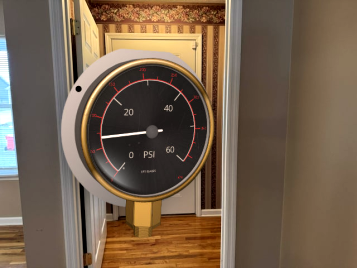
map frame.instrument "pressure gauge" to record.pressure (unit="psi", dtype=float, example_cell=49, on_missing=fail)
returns 10
